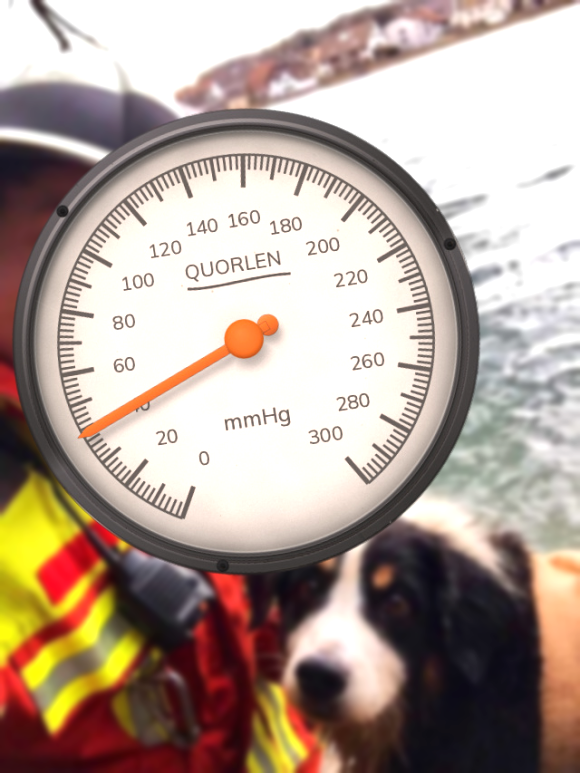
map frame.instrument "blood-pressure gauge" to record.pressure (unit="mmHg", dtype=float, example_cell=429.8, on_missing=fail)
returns 40
